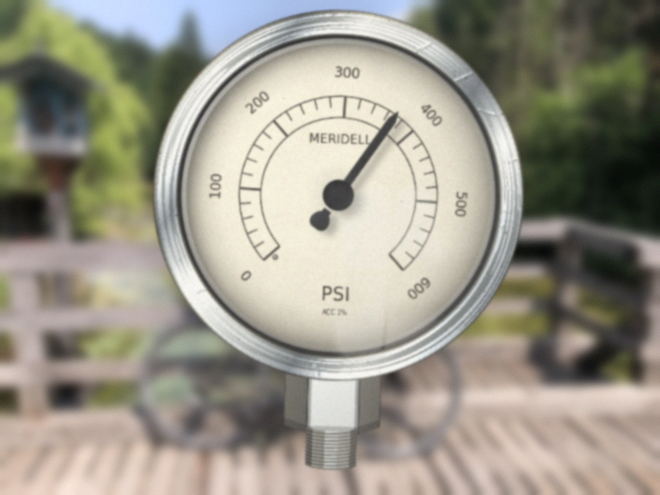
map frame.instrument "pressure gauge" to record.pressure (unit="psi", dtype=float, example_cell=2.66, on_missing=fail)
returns 370
